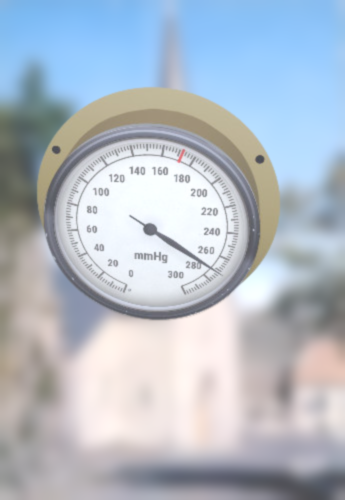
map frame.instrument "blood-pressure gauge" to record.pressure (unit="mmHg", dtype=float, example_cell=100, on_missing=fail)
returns 270
